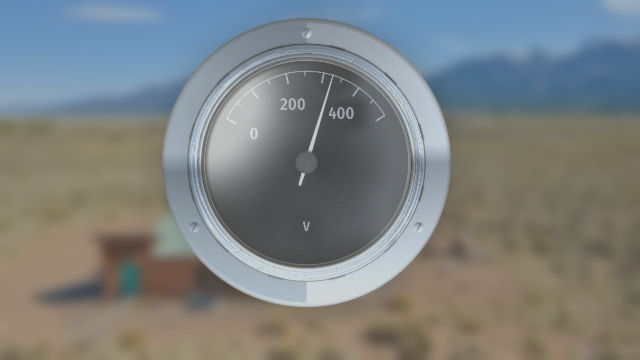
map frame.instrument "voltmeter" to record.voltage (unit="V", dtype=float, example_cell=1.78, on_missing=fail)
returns 325
